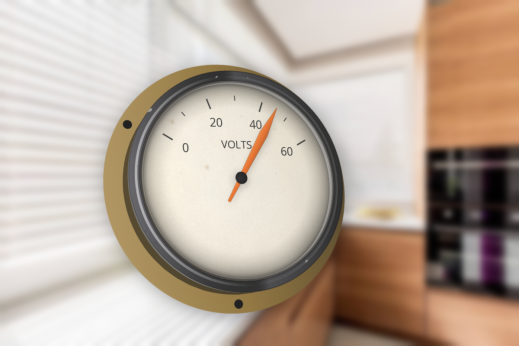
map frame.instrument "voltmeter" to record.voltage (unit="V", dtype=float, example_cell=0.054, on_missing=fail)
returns 45
